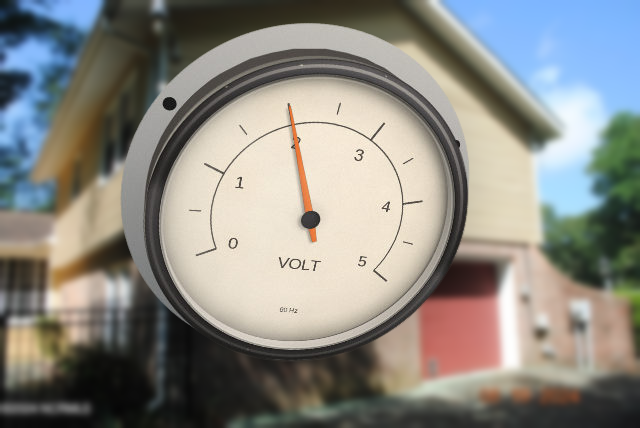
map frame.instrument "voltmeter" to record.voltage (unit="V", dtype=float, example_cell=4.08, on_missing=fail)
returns 2
